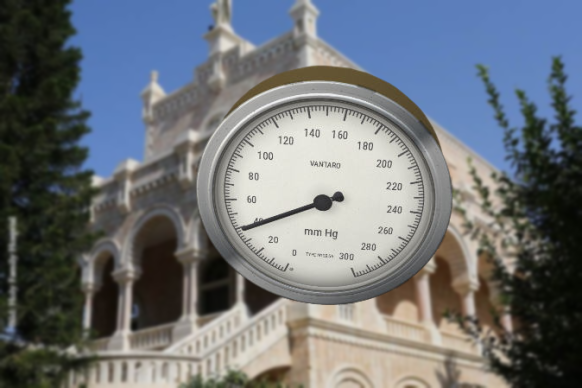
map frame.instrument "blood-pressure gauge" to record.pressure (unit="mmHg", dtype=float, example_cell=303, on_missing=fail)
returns 40
